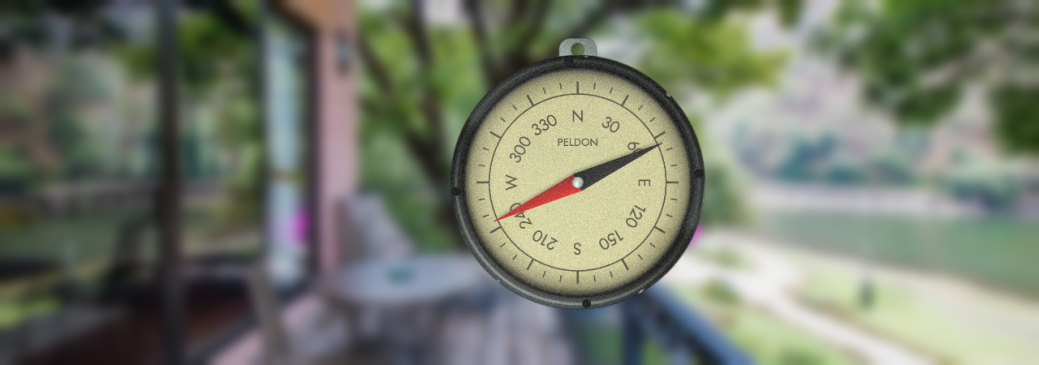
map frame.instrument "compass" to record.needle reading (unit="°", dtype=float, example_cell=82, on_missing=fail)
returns 245
